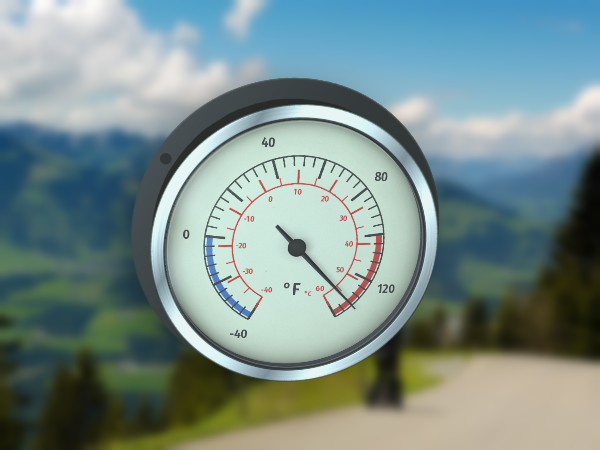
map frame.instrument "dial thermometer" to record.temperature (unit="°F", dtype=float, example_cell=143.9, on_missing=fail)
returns 132
